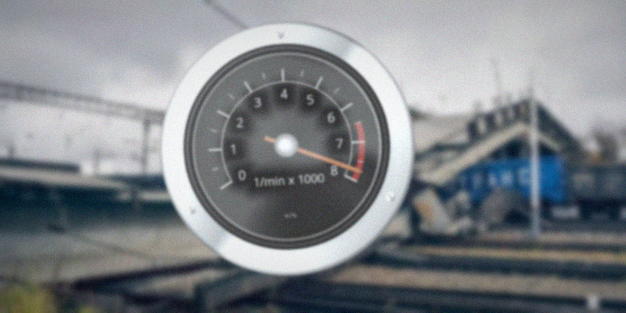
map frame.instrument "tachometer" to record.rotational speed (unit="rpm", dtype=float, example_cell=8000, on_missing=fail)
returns 7750
